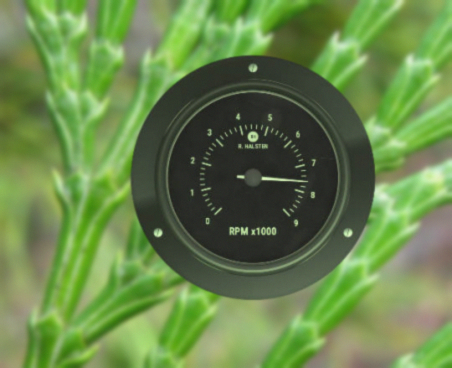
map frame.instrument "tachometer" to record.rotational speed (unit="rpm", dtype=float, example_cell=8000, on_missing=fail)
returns 7600
